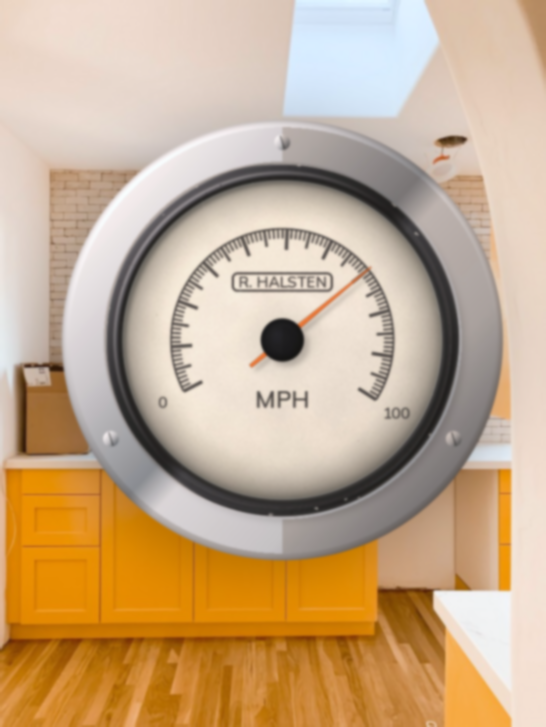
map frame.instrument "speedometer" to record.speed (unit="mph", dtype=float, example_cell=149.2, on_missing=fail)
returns 70
